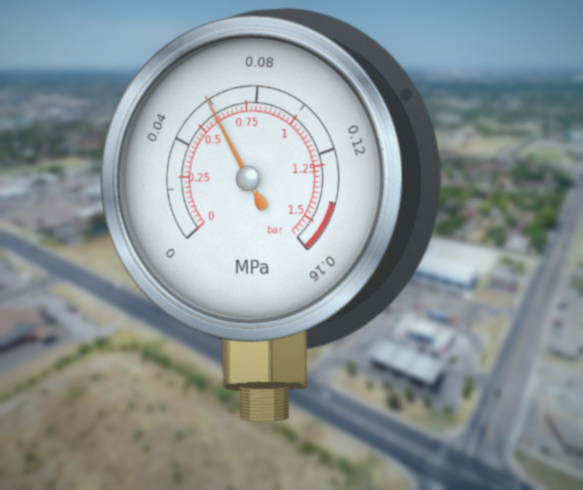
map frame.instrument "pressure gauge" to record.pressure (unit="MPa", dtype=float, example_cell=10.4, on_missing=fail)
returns 0.06
